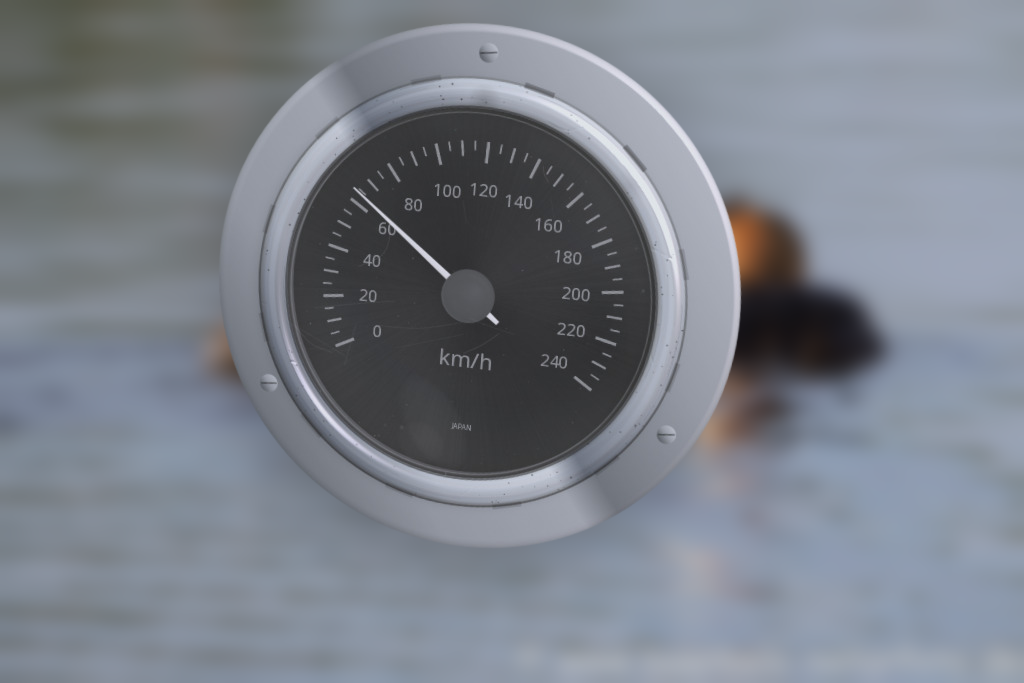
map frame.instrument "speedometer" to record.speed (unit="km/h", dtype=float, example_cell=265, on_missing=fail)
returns 65
